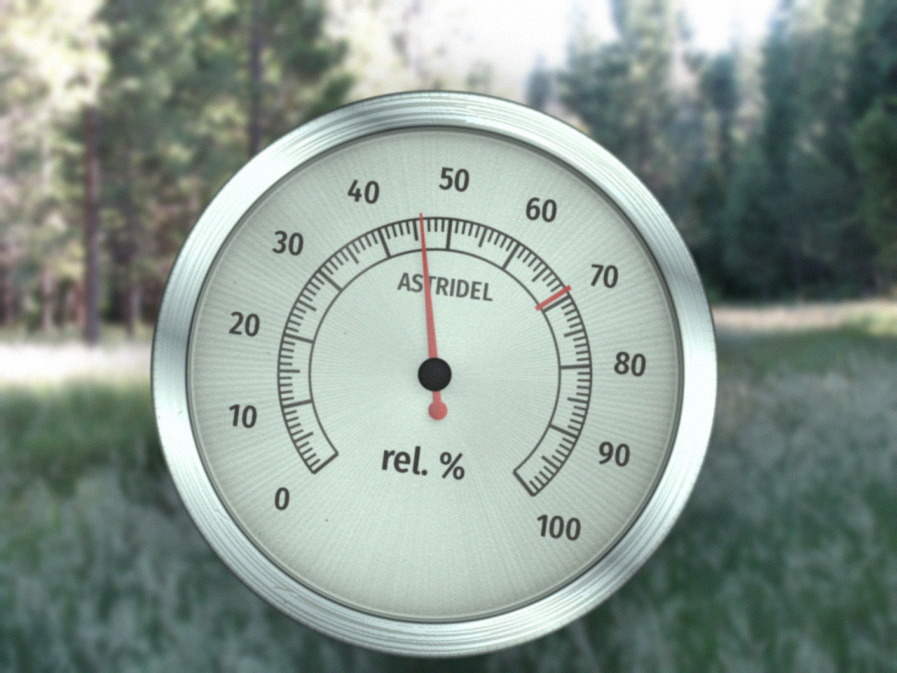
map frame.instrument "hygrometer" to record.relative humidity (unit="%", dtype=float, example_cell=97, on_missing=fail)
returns 46
